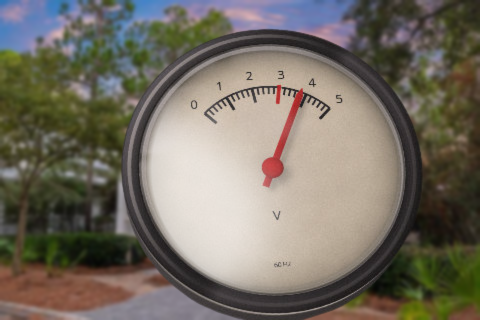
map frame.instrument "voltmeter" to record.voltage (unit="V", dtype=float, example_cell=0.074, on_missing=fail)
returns 3.8
